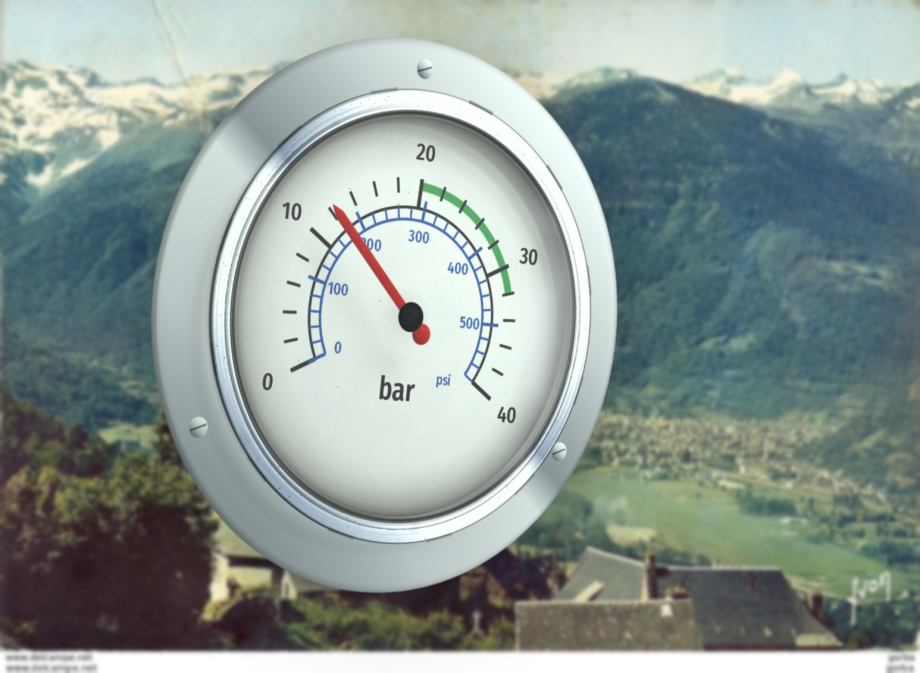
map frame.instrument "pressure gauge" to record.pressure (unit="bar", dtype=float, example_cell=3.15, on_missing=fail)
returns 12
